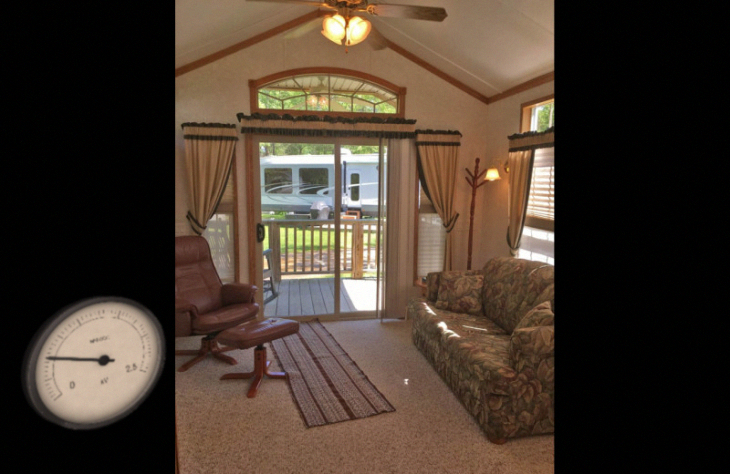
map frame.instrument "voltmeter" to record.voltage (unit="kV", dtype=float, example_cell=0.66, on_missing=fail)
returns 0.5
